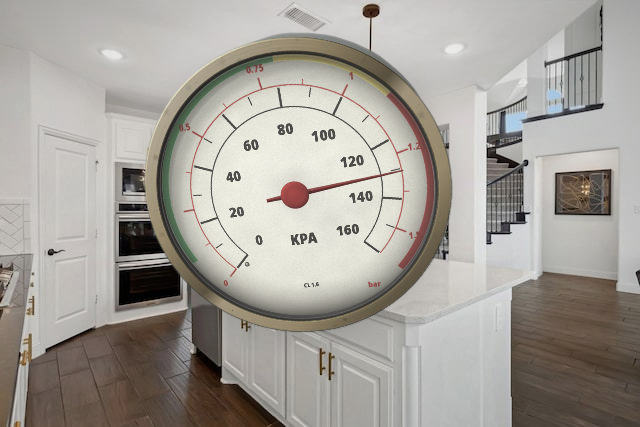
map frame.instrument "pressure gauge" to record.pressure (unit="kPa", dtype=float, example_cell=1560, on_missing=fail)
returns 130
